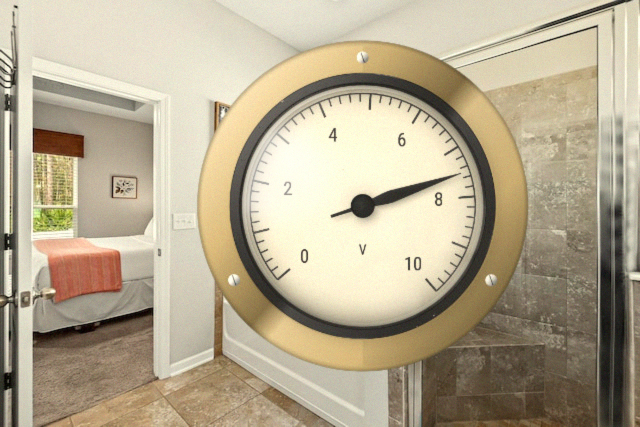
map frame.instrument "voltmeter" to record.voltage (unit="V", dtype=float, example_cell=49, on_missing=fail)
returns 7.5
